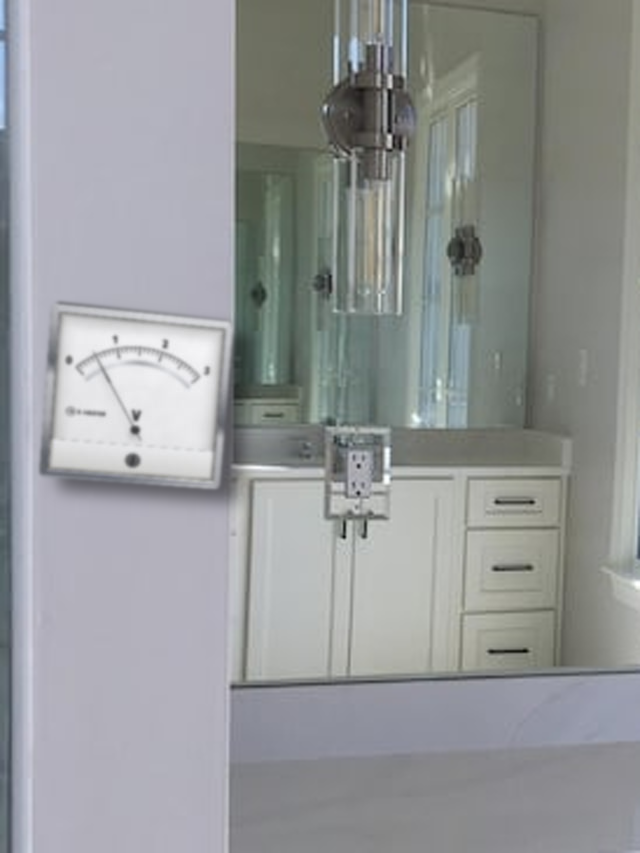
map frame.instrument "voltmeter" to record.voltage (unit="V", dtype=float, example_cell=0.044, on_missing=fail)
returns 0.5
